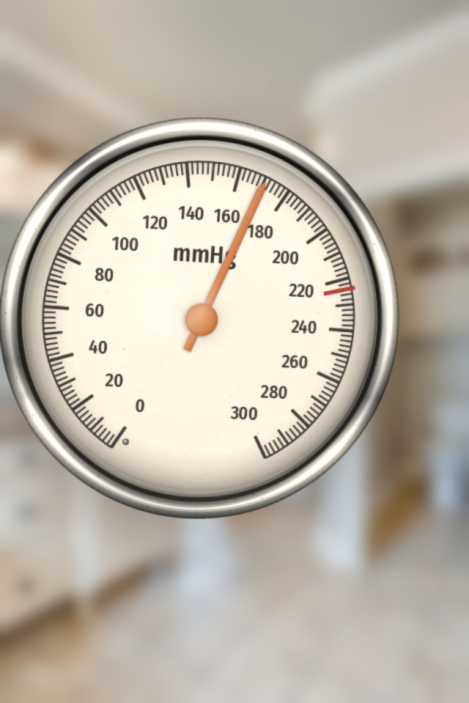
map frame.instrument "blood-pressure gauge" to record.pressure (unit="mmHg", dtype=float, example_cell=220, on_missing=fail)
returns 170
